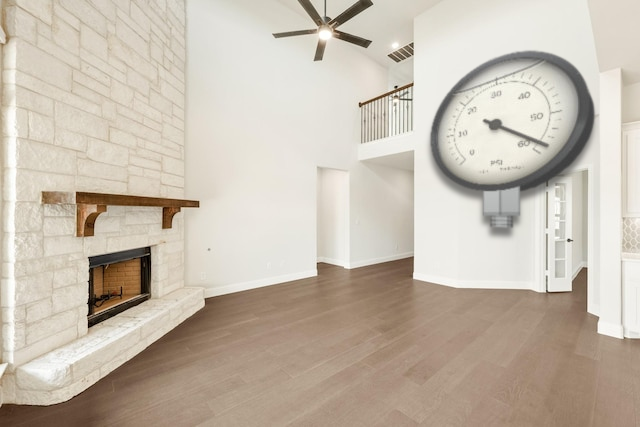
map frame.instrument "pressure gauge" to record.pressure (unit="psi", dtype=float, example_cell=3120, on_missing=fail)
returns 58
